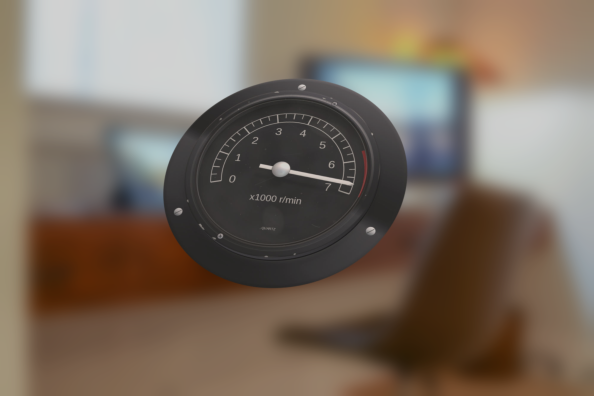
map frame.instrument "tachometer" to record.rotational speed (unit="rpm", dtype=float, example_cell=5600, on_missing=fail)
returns 6750
